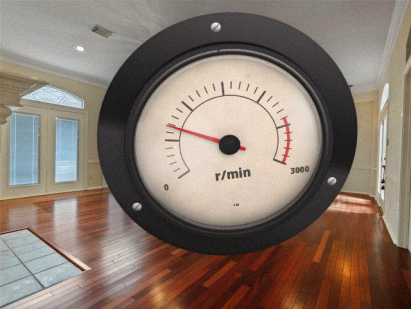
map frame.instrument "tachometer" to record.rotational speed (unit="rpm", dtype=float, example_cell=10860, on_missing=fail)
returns 700
